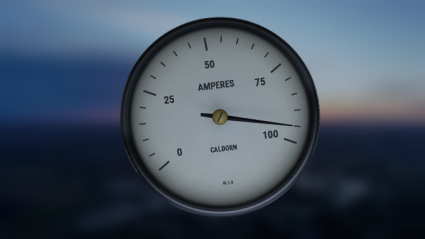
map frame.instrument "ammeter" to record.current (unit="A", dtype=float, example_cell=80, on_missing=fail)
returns 95
